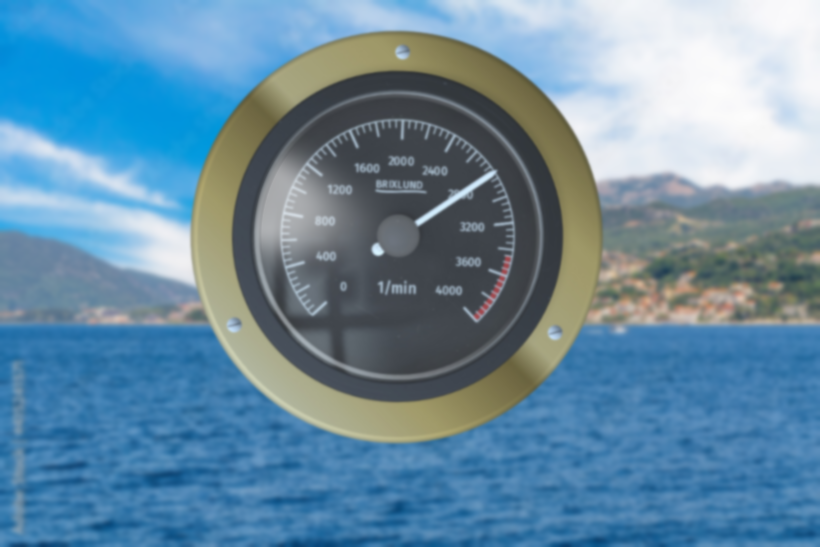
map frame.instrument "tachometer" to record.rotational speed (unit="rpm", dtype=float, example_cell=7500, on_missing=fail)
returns 2800
